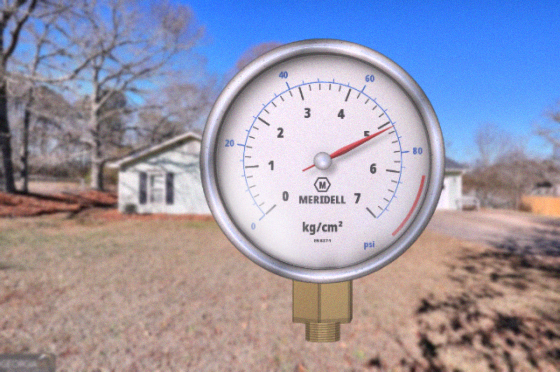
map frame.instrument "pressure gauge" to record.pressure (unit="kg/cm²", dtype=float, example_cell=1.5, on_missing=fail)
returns 5.1
